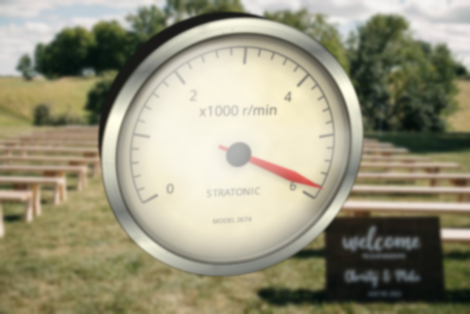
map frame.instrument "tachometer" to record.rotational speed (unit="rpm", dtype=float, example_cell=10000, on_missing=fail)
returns 5800
